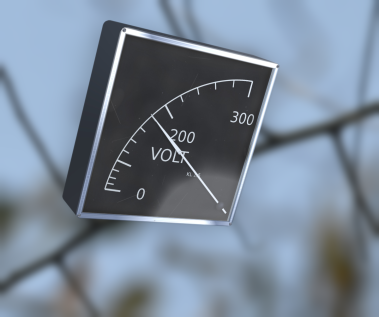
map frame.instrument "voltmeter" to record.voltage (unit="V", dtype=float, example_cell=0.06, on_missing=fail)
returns 180
